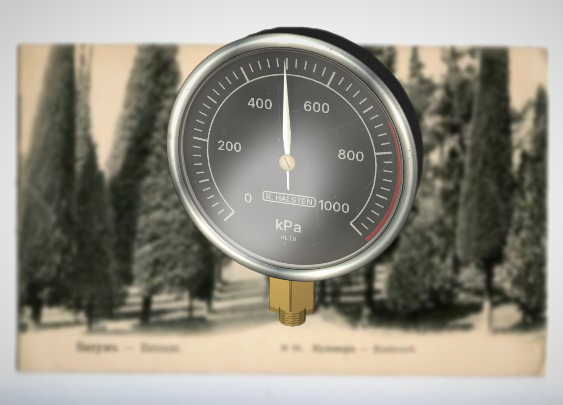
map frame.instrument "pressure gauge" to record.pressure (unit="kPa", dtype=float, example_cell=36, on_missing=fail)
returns 500
